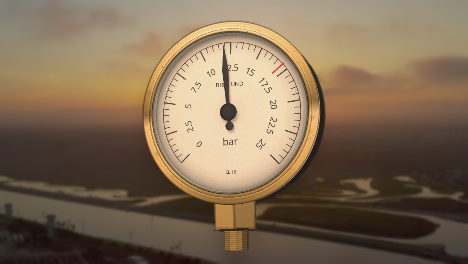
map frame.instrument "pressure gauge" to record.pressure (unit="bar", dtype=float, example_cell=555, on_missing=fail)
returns 12
